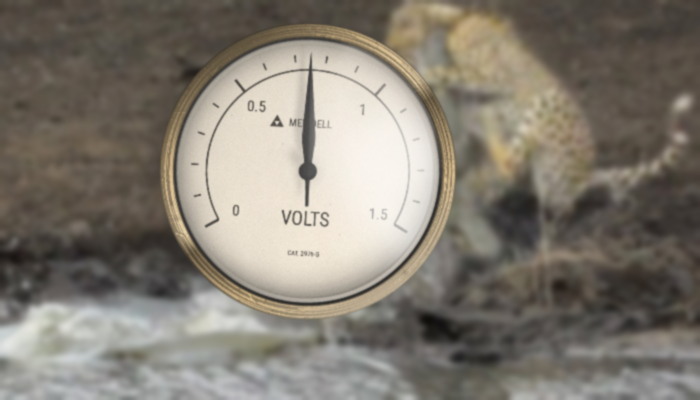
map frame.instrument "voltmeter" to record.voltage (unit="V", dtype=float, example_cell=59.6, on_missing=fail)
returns 0.75
